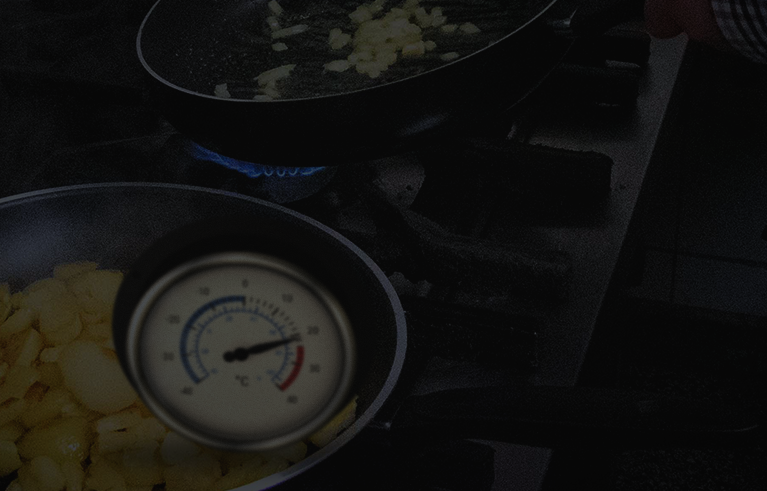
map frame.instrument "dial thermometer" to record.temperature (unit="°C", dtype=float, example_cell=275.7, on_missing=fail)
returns 20
